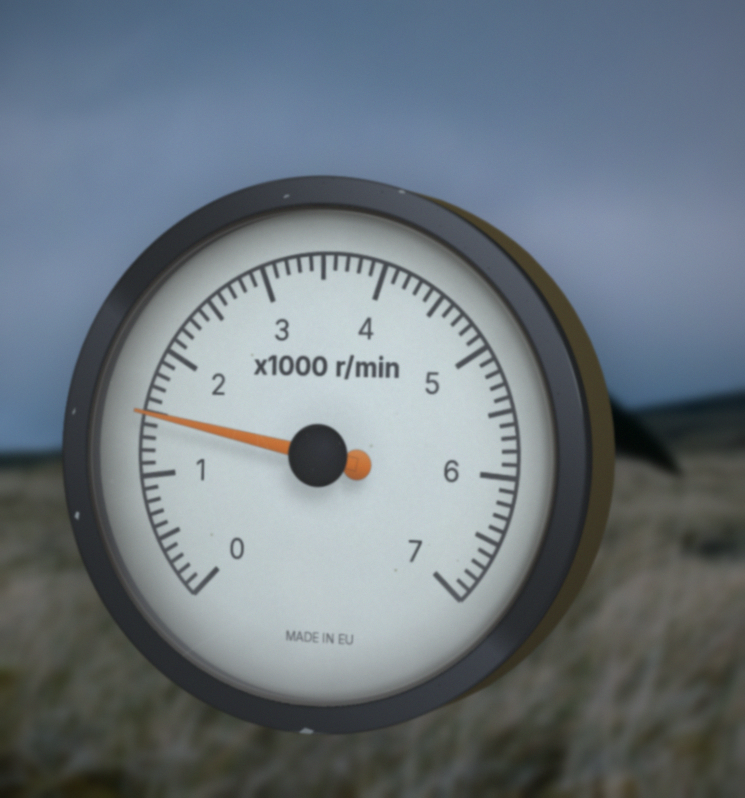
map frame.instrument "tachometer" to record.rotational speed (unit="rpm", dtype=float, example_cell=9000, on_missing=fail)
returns 1500
